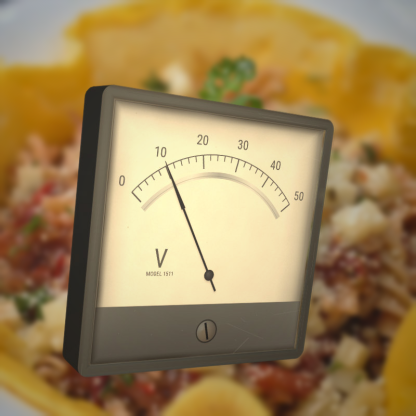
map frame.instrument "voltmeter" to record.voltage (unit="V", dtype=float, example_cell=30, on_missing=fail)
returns 10
